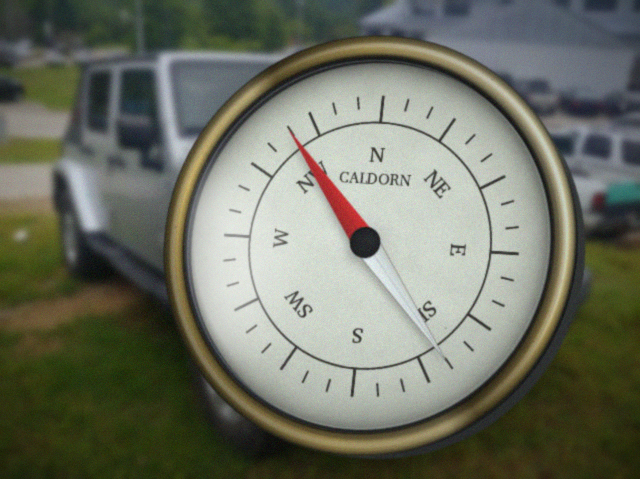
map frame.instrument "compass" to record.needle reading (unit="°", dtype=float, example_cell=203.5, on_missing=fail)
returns 320
